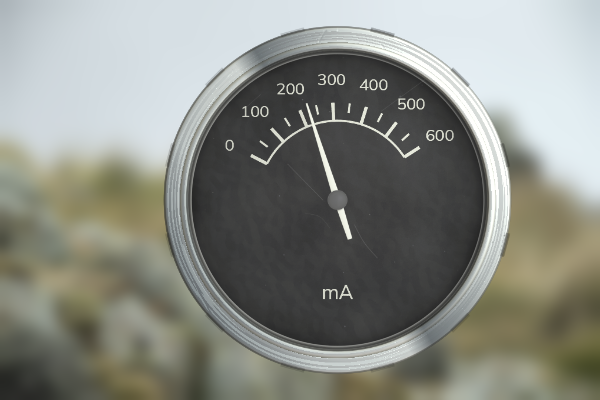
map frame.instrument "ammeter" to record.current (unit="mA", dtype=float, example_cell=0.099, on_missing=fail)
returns 225
